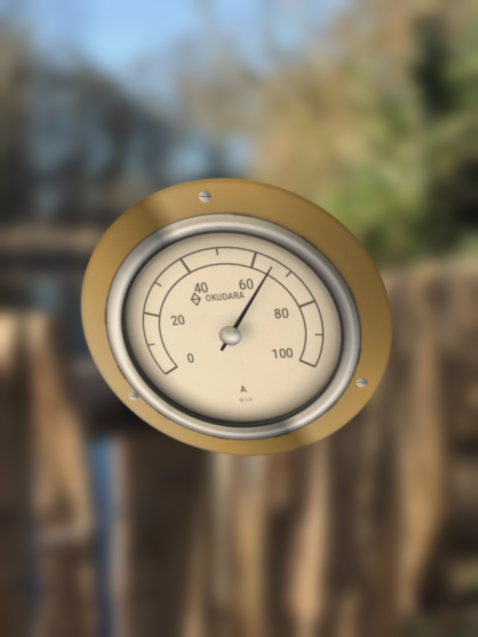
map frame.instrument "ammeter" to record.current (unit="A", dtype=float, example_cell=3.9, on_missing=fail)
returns 65
